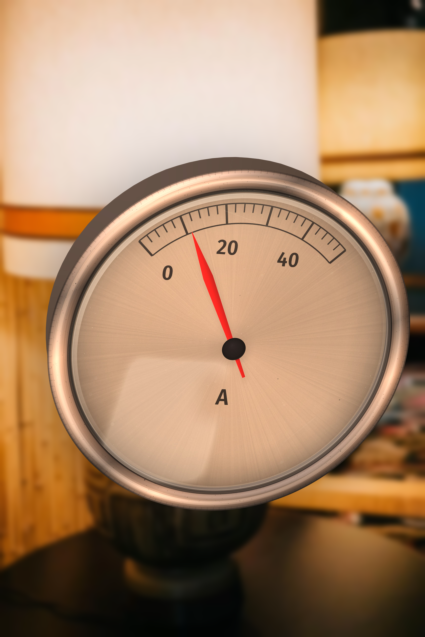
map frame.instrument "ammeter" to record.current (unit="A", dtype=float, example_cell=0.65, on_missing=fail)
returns 11
